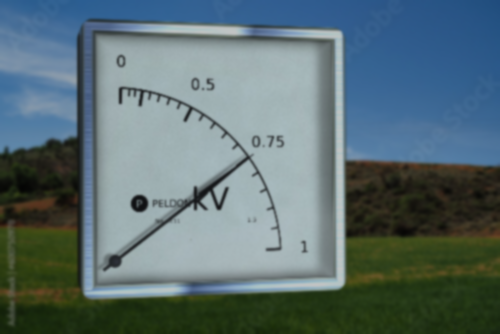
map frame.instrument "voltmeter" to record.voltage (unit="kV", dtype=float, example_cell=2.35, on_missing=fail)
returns 0.75
